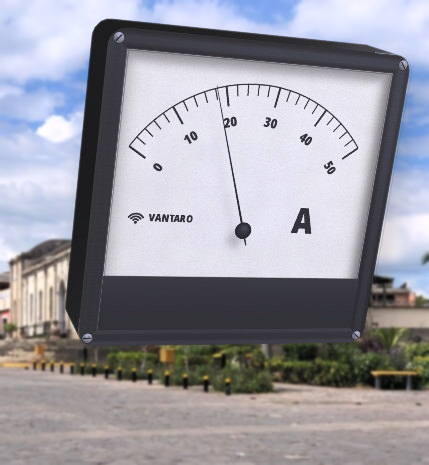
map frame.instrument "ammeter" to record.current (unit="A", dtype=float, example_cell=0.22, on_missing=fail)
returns 18
